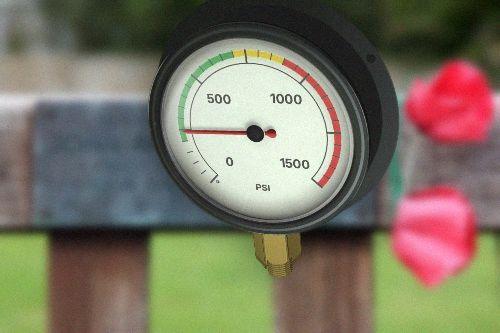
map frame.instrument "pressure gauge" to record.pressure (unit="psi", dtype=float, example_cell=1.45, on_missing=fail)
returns 250
